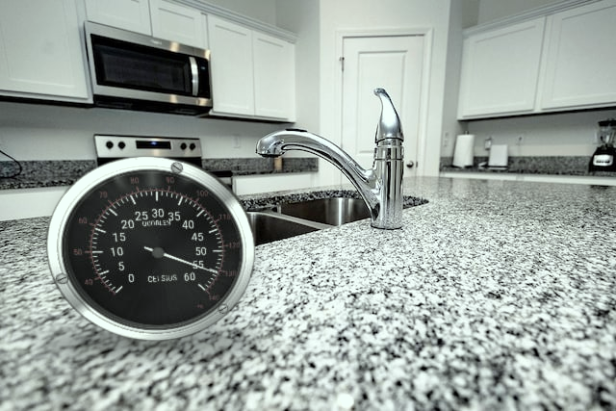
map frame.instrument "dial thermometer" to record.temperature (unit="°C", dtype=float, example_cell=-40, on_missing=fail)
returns 55
